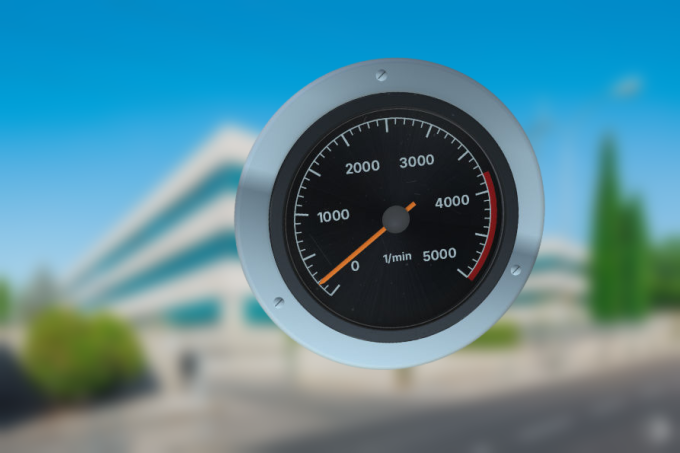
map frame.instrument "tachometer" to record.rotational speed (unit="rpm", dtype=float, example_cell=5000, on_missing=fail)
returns 200
